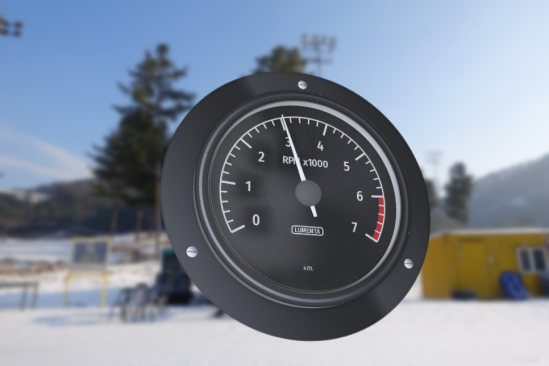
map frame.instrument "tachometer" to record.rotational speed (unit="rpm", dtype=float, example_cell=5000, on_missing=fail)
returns 3000
